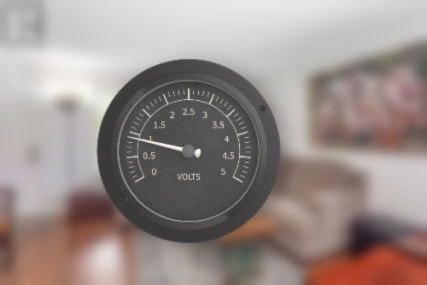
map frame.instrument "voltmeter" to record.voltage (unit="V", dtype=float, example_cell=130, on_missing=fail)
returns 0.9
